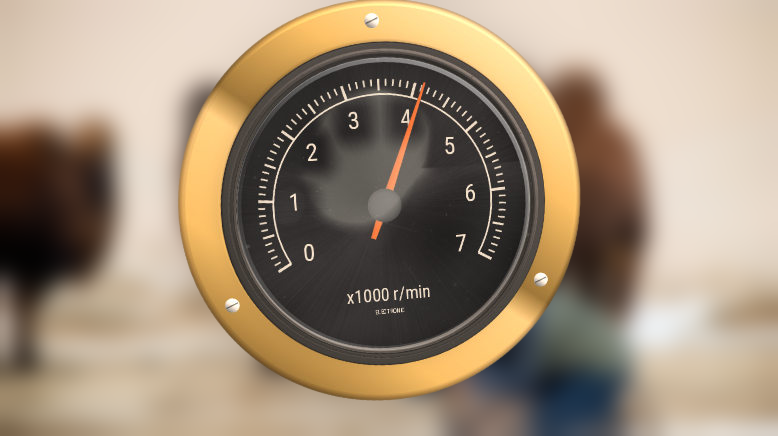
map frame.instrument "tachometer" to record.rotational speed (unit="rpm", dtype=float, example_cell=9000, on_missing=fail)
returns 4100
